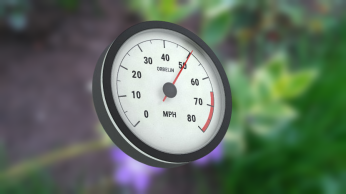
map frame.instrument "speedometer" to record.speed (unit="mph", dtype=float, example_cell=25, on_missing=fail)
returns 50
